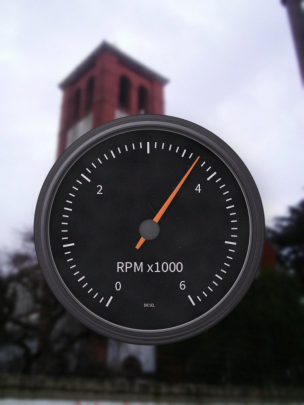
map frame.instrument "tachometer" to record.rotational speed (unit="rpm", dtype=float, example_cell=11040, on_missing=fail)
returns 3700
